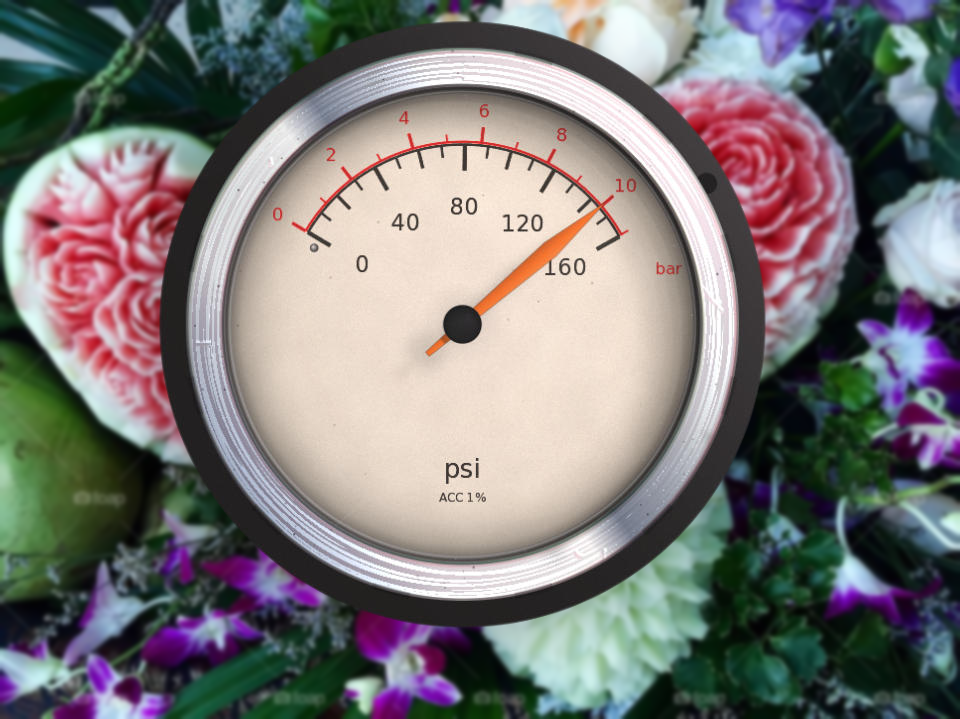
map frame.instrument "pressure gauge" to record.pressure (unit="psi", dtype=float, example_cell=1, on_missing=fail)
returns 145
